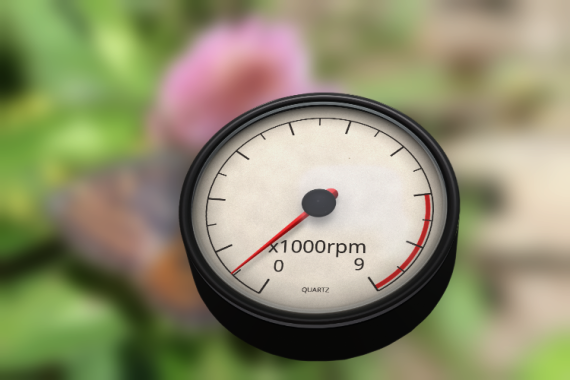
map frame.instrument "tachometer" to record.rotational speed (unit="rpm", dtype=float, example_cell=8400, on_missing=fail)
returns 500
